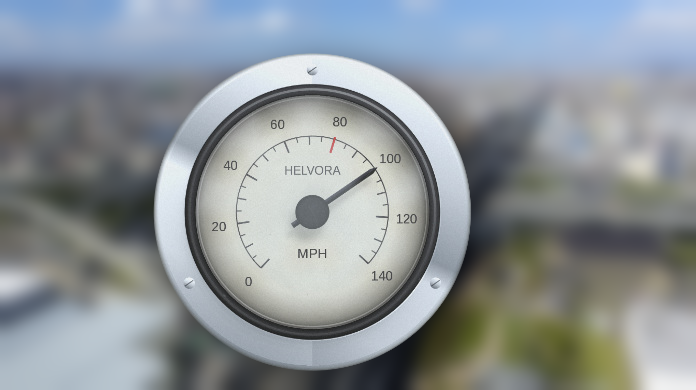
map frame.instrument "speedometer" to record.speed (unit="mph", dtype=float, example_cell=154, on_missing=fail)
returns 100
